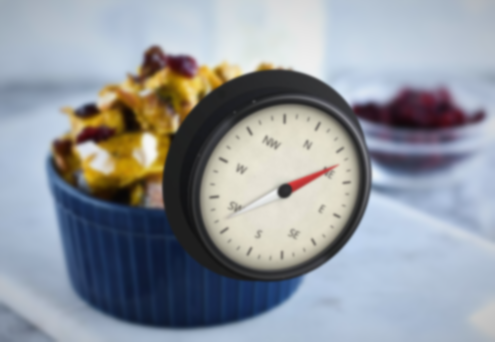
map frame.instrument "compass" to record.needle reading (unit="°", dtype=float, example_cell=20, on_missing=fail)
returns 40
